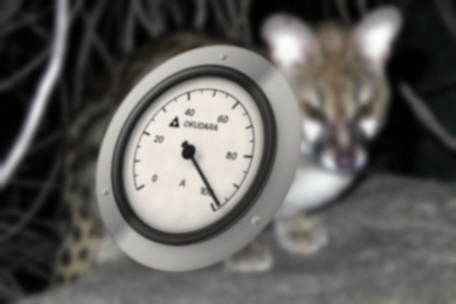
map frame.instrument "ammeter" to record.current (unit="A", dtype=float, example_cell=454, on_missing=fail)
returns 97.5
